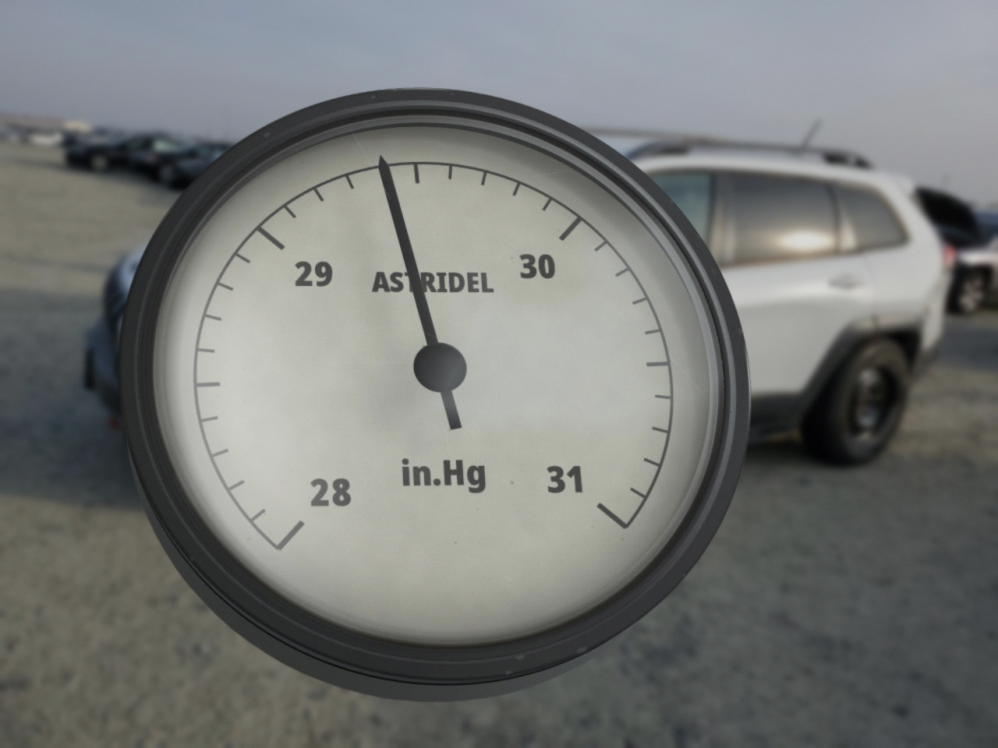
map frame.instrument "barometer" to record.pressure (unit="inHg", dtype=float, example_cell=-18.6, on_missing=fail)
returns 29.4
